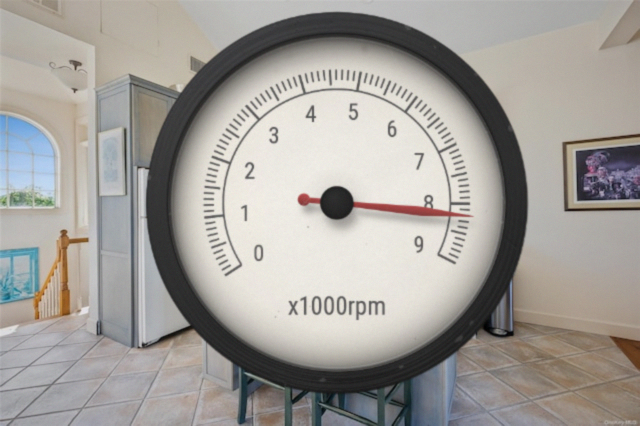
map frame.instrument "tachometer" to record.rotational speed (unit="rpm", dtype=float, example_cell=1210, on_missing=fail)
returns 8200
